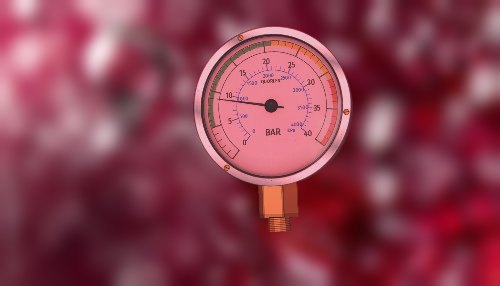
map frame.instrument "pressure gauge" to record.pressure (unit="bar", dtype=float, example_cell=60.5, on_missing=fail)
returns 9
